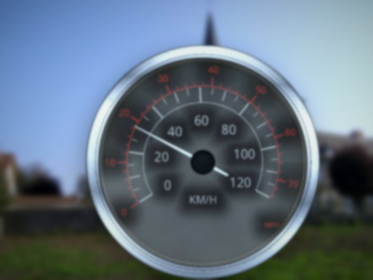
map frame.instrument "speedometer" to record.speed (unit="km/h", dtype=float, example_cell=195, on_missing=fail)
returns 30
